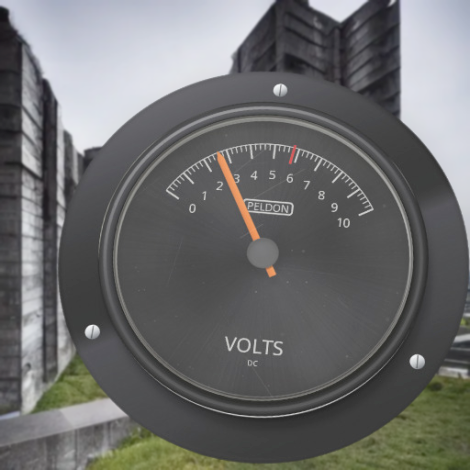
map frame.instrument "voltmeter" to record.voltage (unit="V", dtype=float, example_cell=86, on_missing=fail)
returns 2.6
